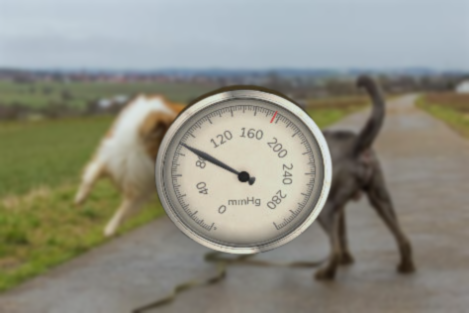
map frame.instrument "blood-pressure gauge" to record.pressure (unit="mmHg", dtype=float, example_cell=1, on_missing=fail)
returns 90
